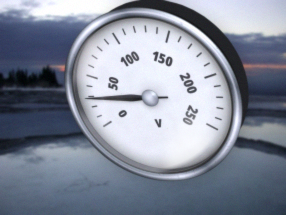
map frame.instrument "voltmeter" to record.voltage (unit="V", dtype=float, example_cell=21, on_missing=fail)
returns 30
